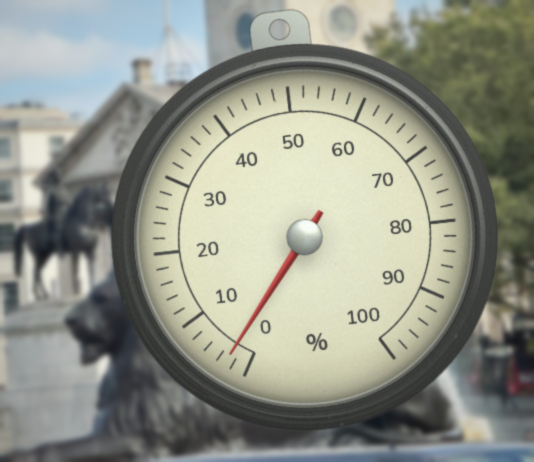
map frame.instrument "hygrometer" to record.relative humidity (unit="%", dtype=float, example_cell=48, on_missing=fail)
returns 3
